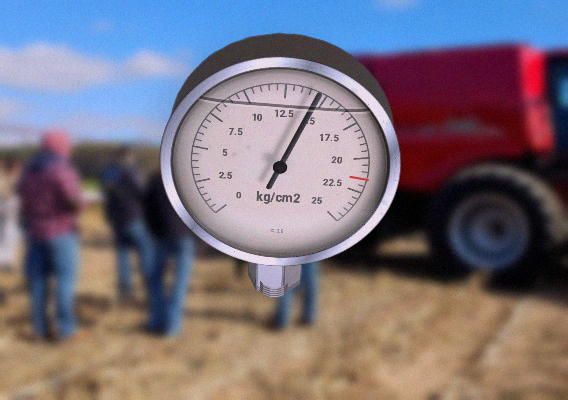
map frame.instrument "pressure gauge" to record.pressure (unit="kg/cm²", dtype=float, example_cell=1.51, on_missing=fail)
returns 14.5
